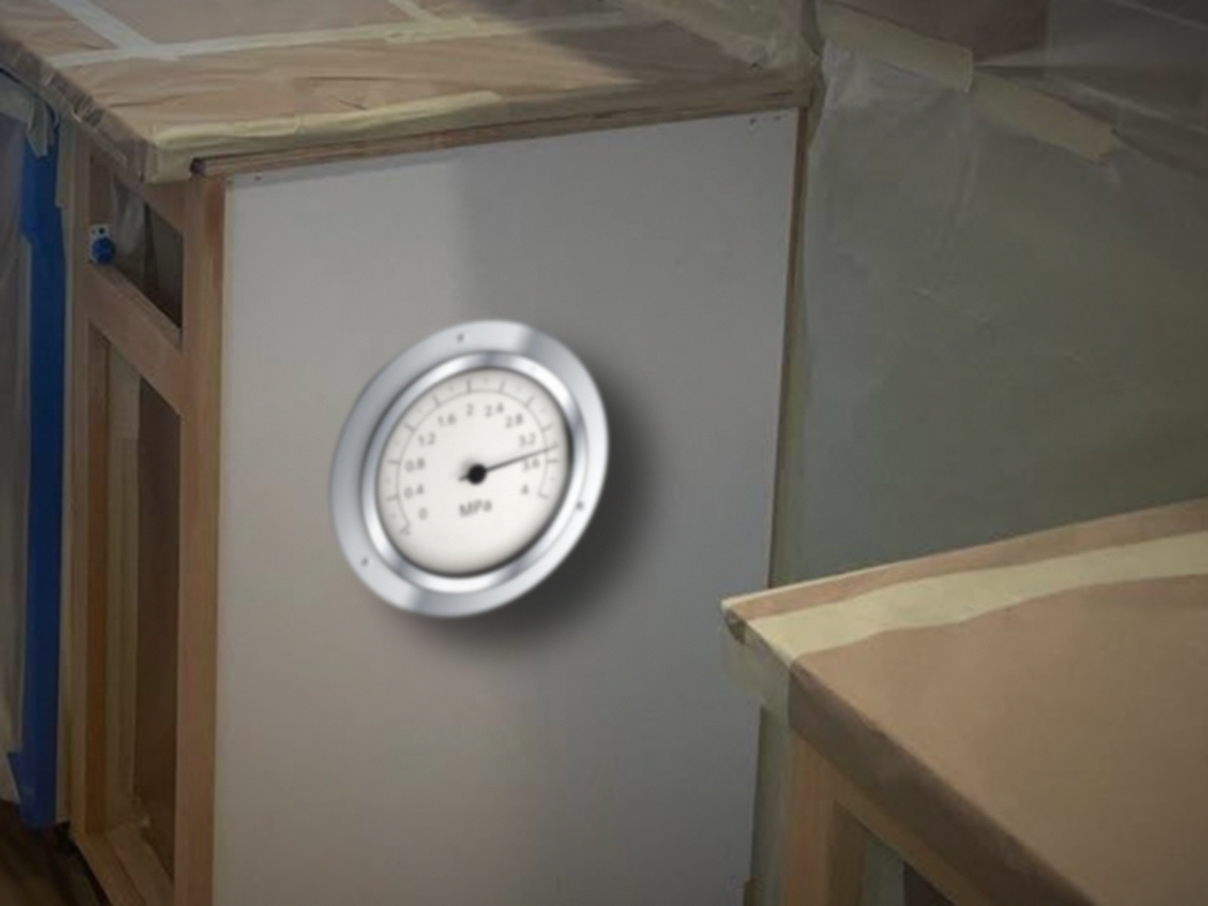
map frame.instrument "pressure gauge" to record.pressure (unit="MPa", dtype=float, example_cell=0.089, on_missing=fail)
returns 3.4
